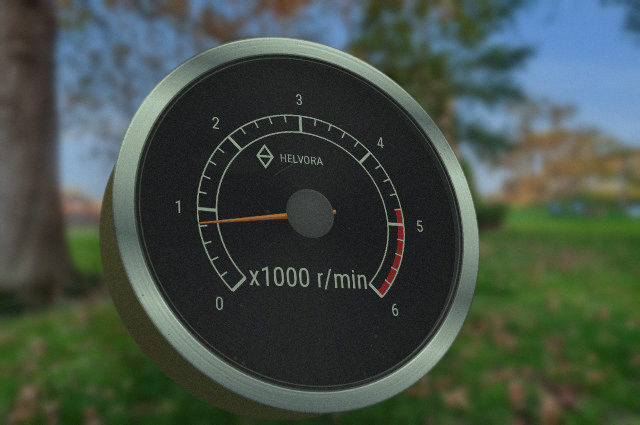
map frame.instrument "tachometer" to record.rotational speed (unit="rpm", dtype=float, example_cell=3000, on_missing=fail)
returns 800
